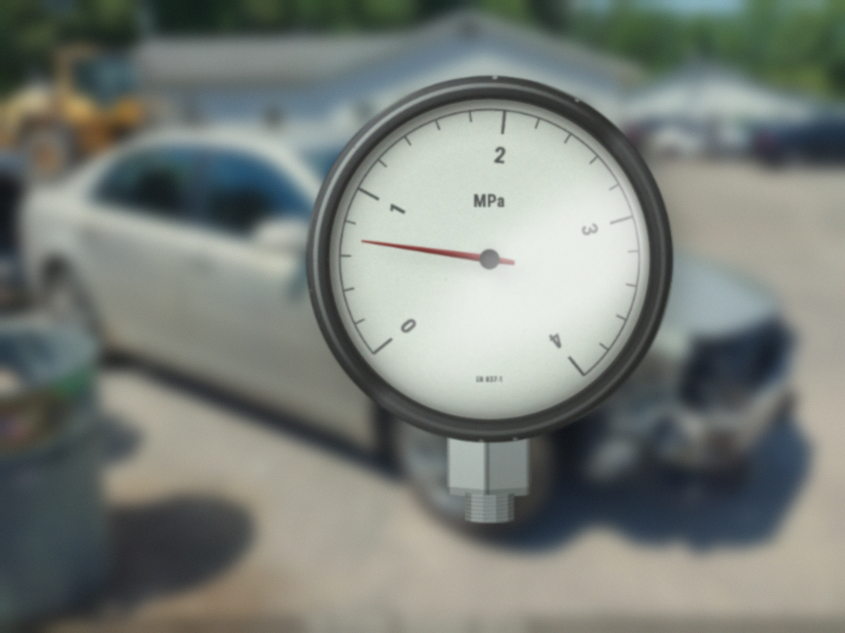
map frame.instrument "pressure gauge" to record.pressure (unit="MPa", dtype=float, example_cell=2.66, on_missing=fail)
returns 0.7
